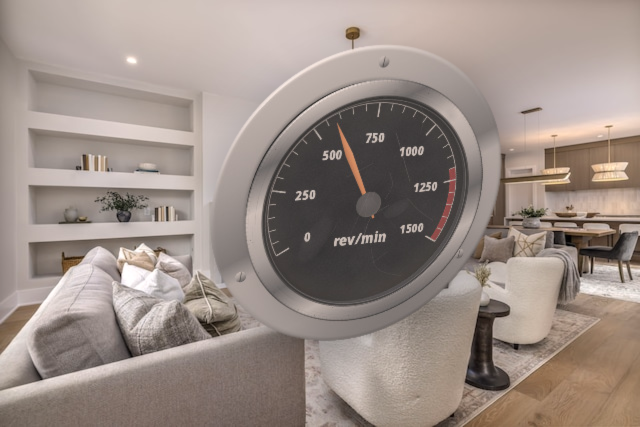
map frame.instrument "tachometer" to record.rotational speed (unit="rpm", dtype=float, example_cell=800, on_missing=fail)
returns 575
